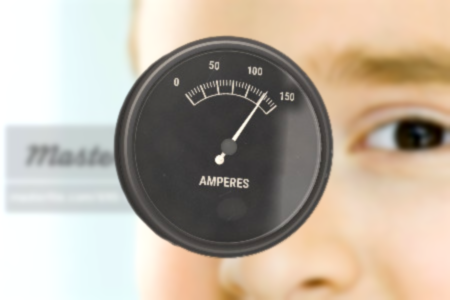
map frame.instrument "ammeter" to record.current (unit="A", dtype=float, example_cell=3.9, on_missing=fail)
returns 125
